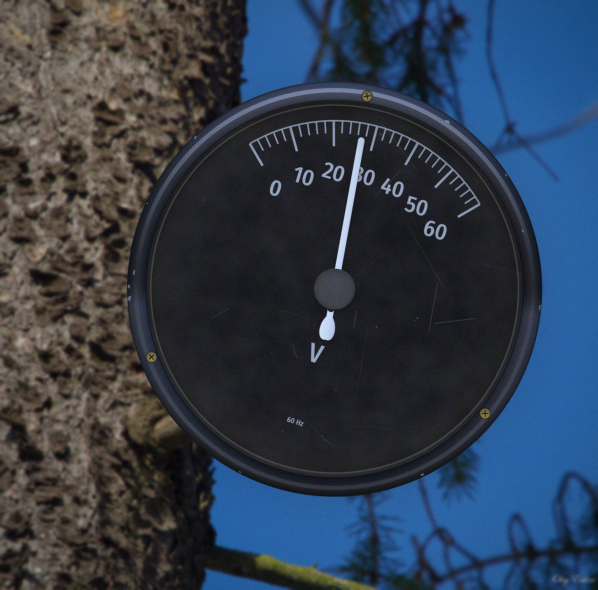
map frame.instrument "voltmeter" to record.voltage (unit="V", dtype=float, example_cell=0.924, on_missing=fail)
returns 27
